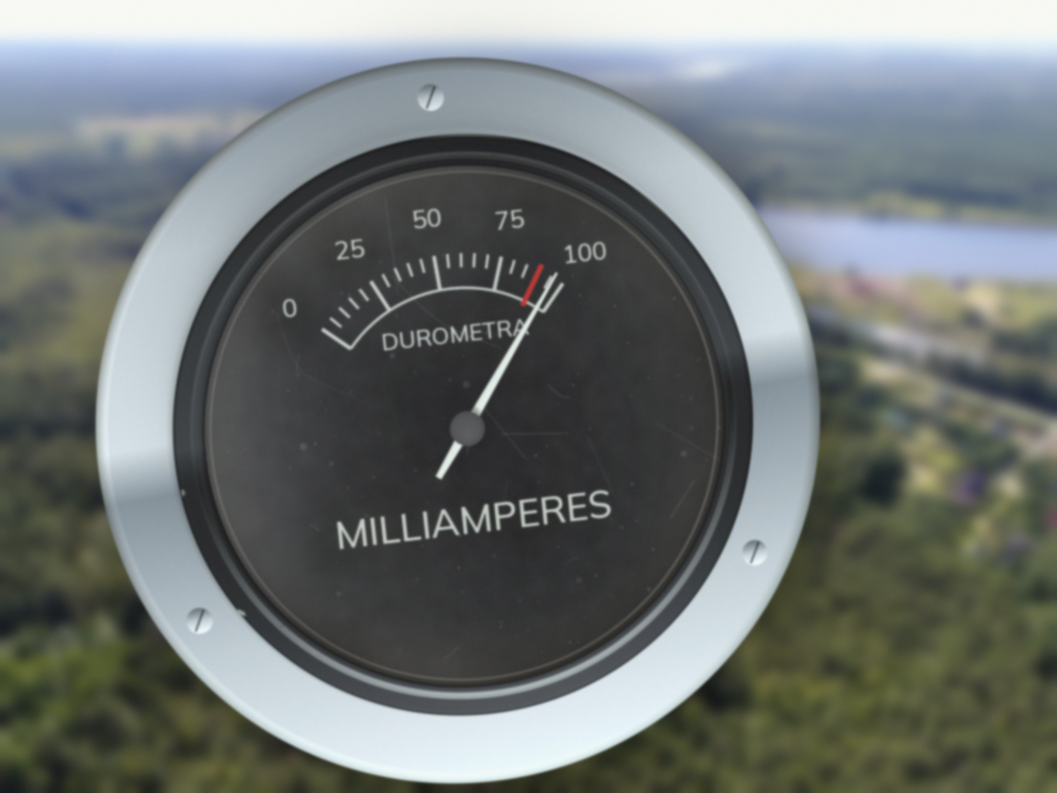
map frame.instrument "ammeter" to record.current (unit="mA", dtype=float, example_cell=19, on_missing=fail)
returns 95
